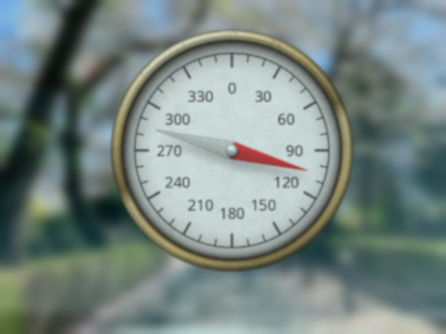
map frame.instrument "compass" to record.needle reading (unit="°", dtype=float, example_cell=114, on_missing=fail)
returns 105
